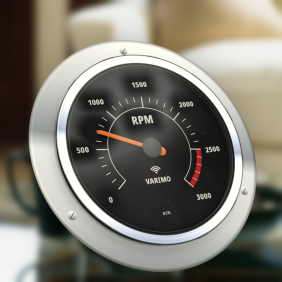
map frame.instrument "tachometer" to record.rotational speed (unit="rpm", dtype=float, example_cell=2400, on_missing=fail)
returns 700
